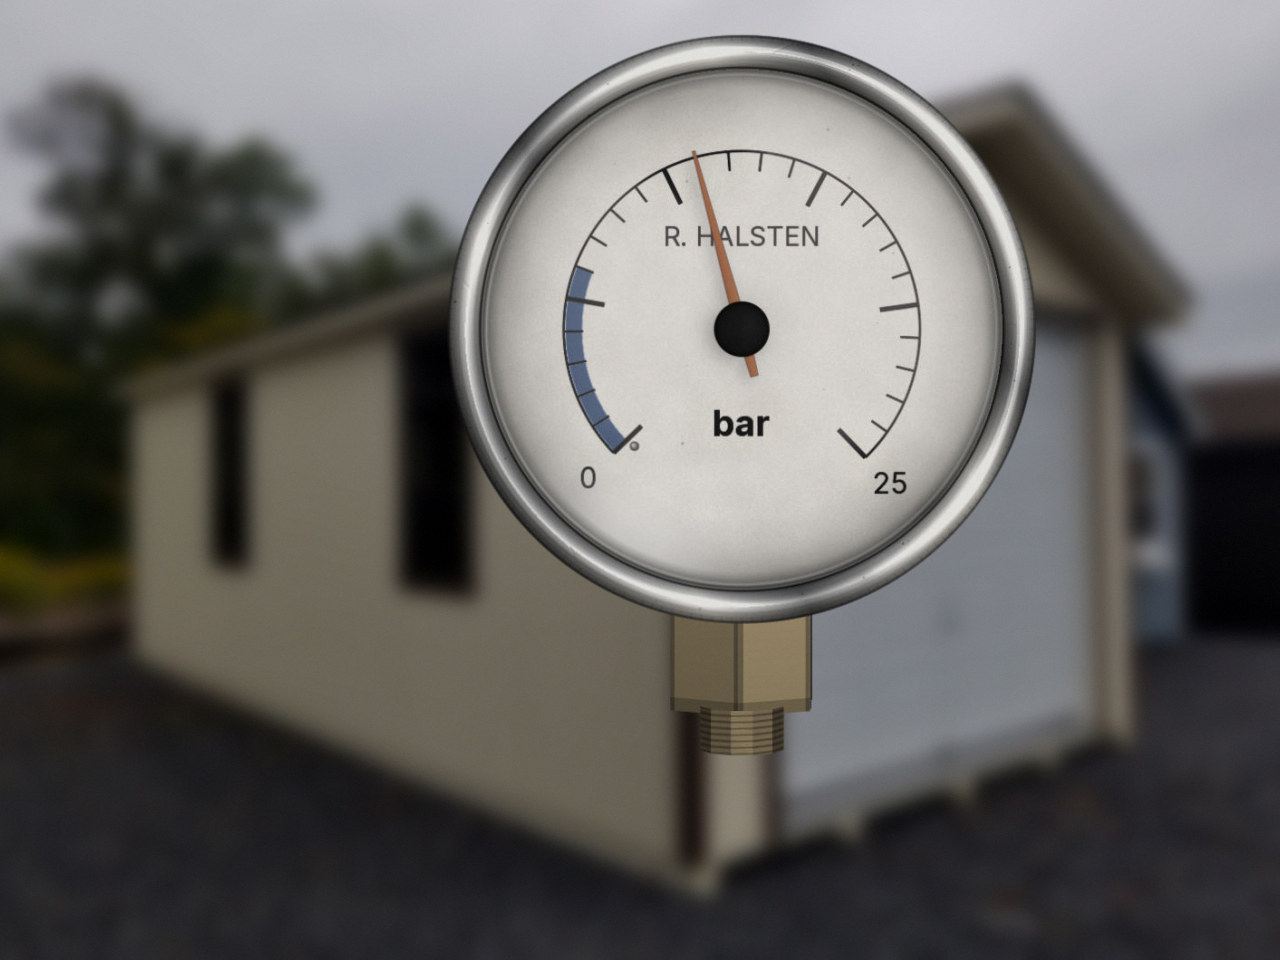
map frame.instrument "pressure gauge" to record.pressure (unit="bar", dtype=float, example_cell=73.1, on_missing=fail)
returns 11
